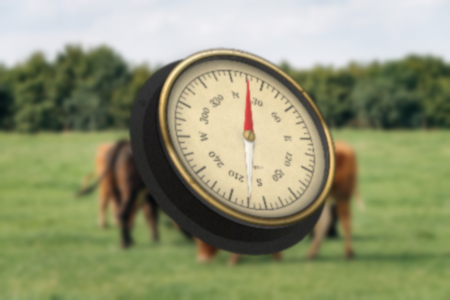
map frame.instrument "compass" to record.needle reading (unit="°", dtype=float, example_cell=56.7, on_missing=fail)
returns 15
